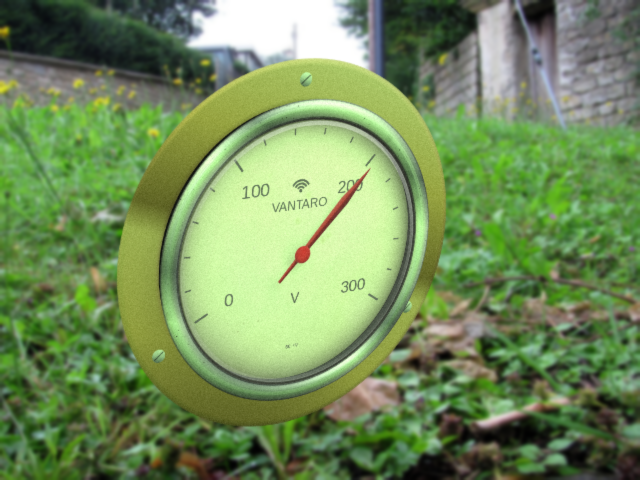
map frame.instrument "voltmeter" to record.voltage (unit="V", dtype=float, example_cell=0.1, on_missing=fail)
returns 200
